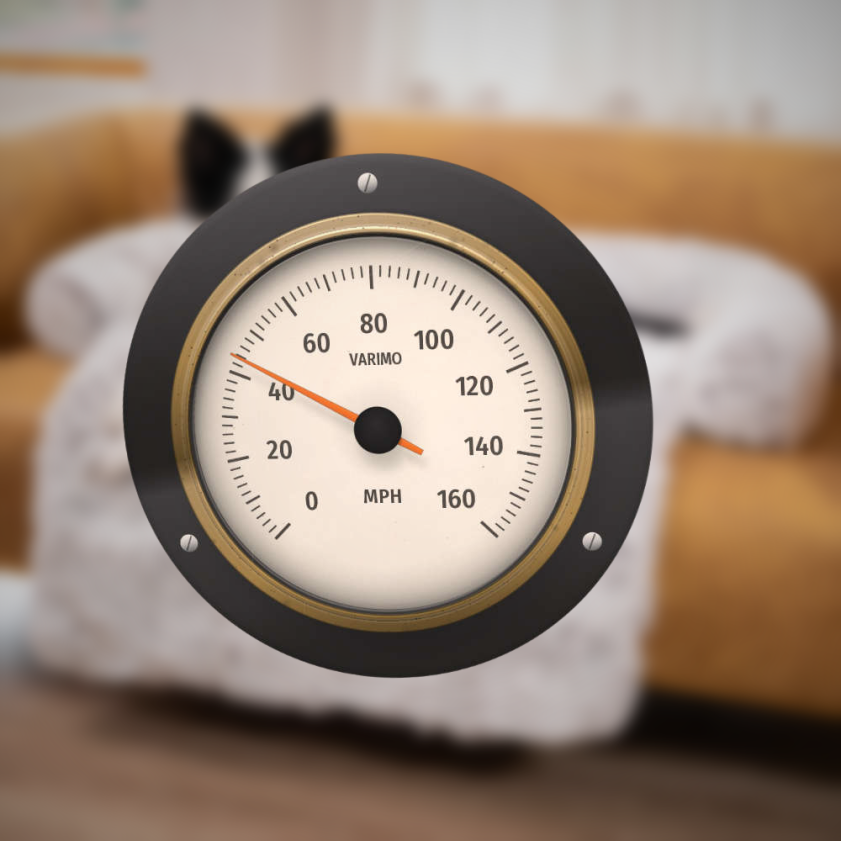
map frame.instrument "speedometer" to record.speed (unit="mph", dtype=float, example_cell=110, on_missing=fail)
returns 44
